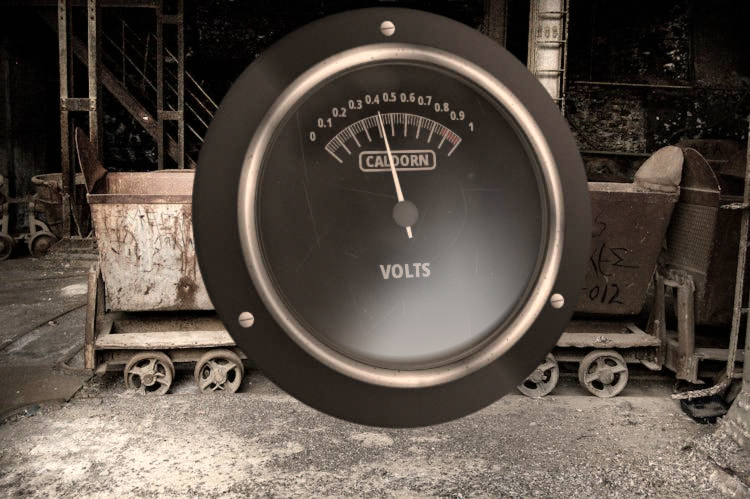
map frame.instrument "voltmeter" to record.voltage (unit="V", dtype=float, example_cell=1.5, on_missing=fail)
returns 0.4
